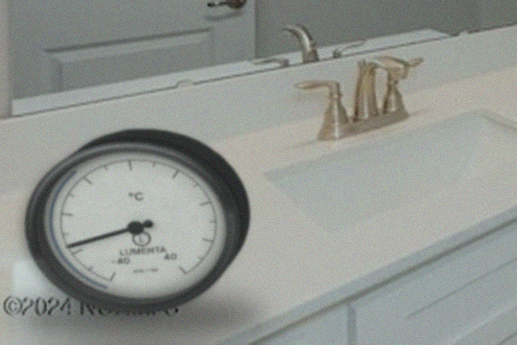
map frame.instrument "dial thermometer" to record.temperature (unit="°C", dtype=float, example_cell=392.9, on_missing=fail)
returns -27.5
